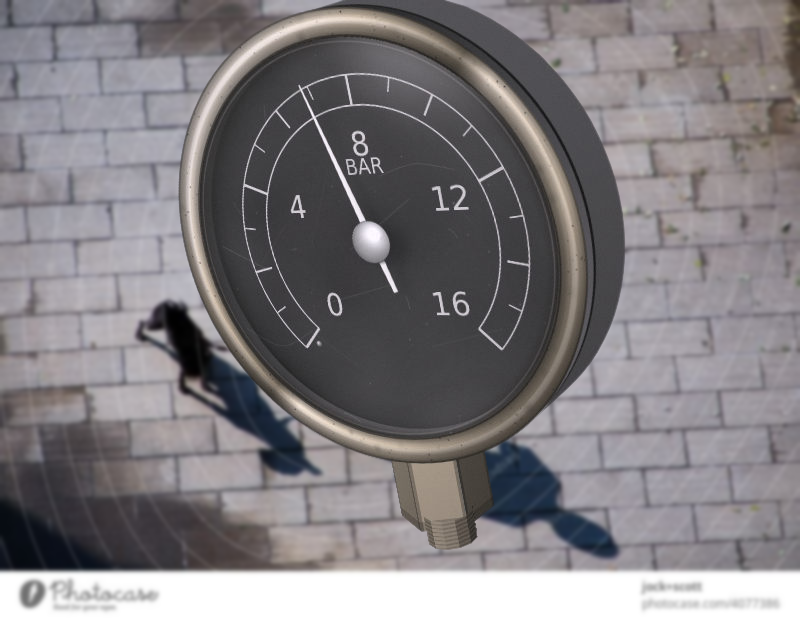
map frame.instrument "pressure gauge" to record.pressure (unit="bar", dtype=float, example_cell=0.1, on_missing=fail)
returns 7
